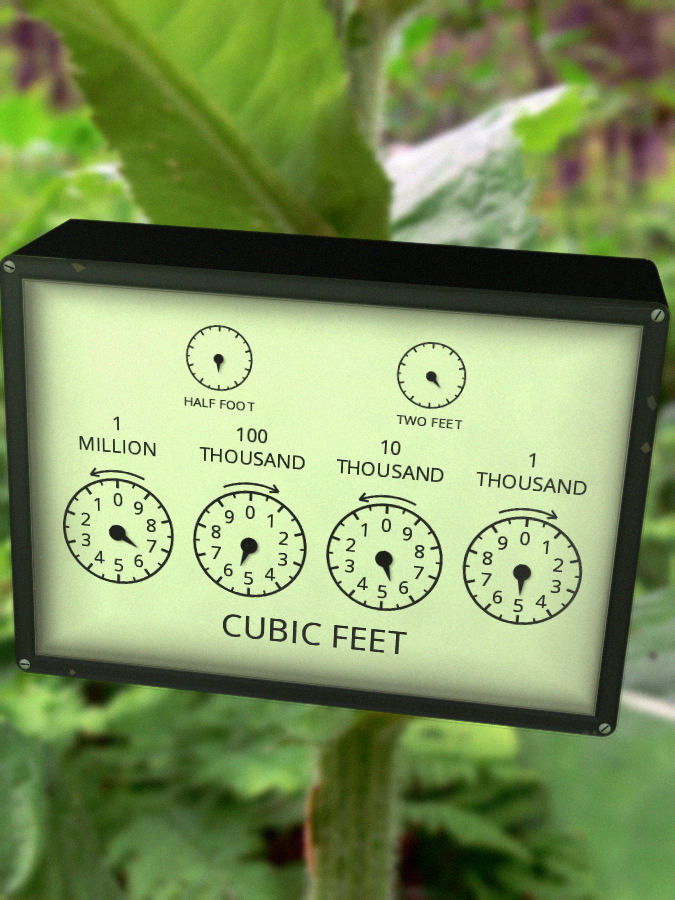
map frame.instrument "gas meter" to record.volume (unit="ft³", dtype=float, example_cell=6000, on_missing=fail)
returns 655500
